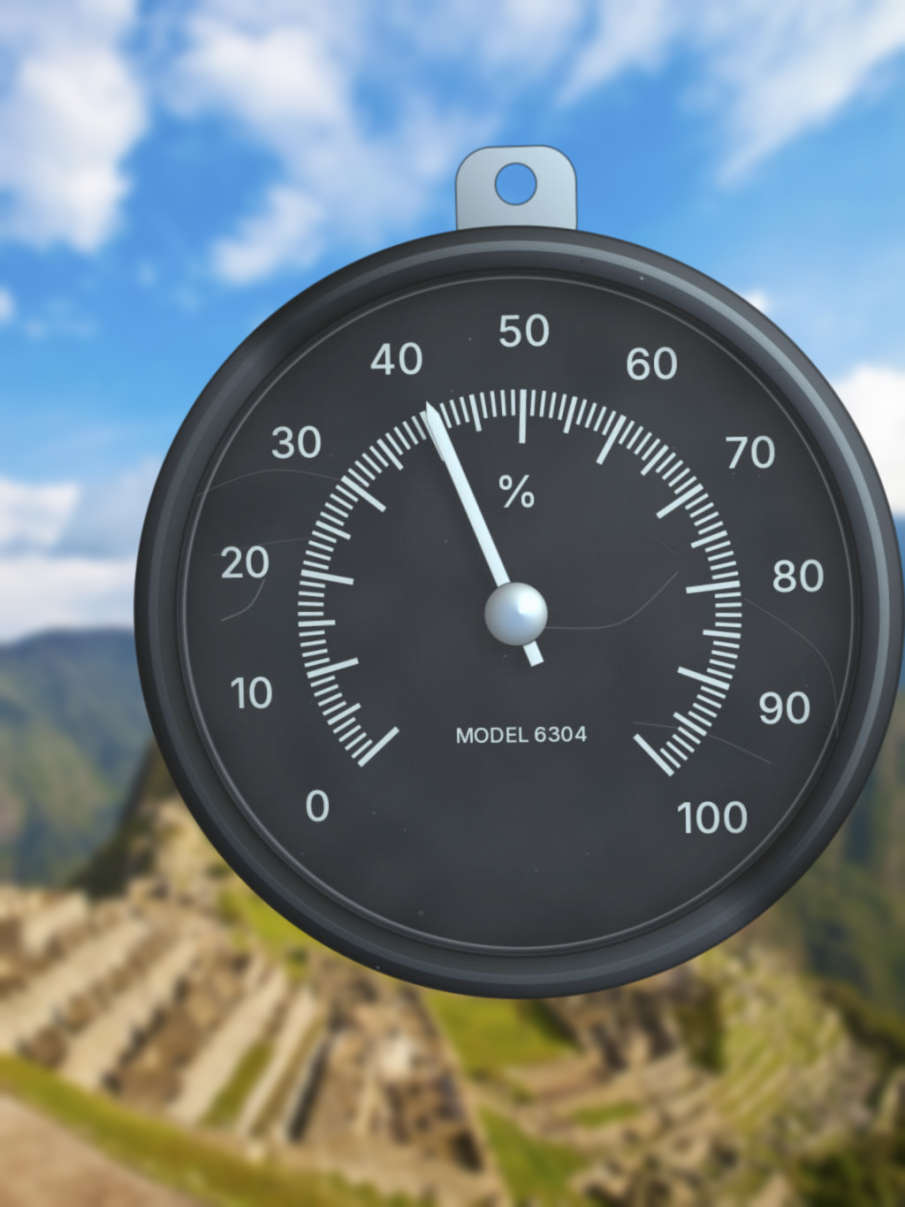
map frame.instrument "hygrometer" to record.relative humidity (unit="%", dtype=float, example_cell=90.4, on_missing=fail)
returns 41
